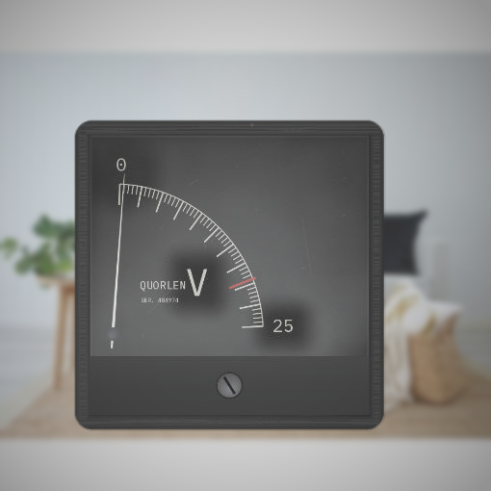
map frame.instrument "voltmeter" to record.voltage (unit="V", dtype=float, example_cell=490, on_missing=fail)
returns 0.5
